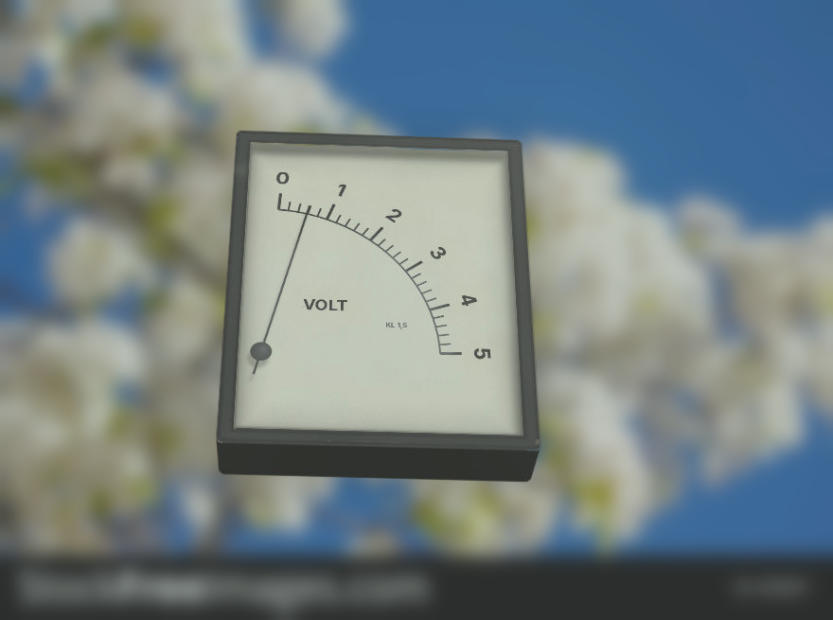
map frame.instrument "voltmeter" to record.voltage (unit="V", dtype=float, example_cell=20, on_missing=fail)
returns 0.6
